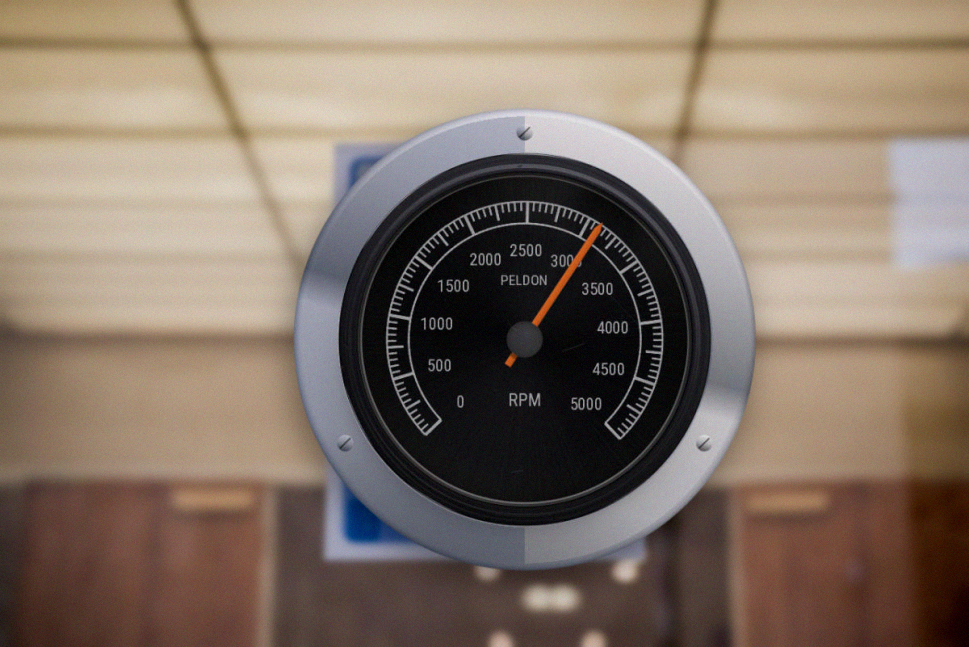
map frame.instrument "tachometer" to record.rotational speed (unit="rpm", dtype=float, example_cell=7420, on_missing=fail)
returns 3100
